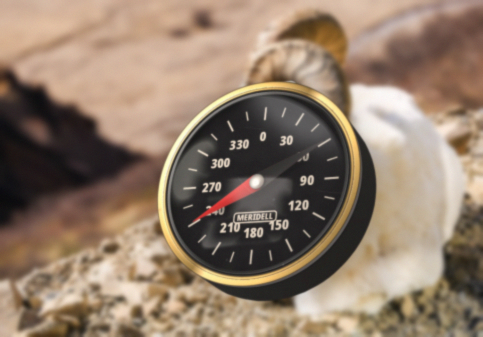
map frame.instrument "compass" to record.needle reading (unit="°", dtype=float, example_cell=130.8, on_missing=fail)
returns 240
